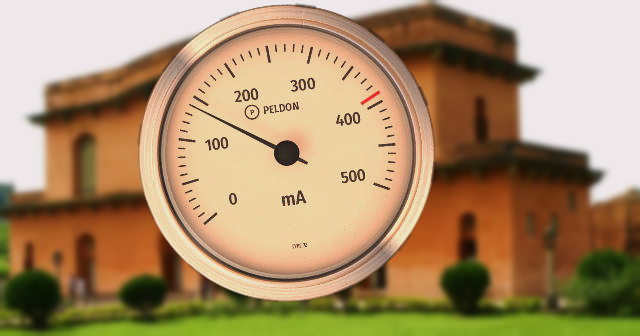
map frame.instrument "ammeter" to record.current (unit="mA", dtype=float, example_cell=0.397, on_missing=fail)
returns 140
